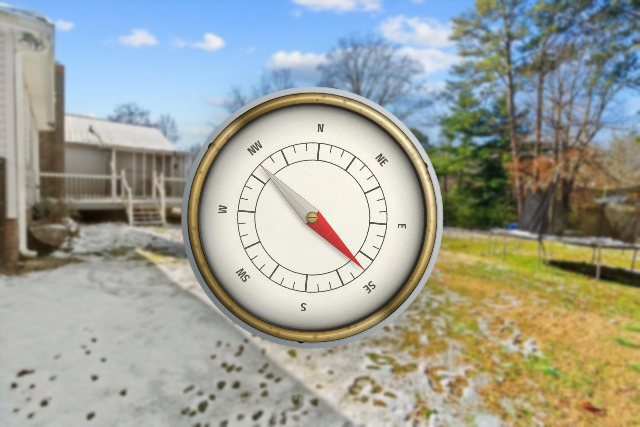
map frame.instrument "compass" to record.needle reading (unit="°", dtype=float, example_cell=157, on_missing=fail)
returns 130
